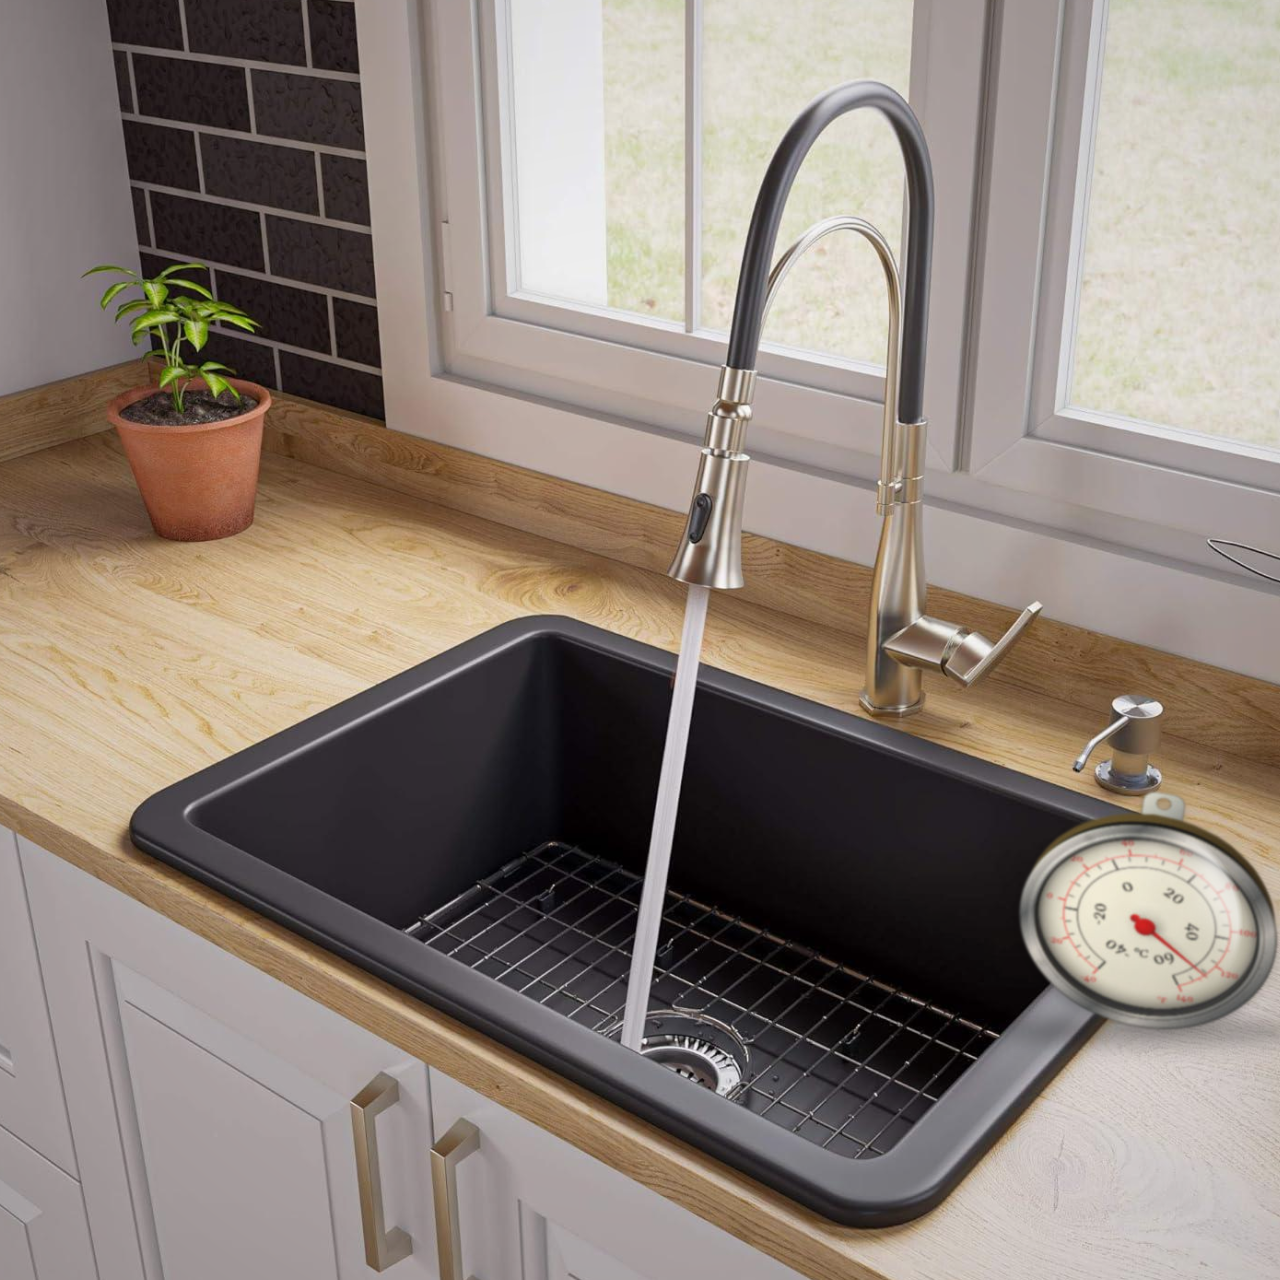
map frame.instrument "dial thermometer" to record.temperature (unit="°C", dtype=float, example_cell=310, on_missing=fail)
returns 52
